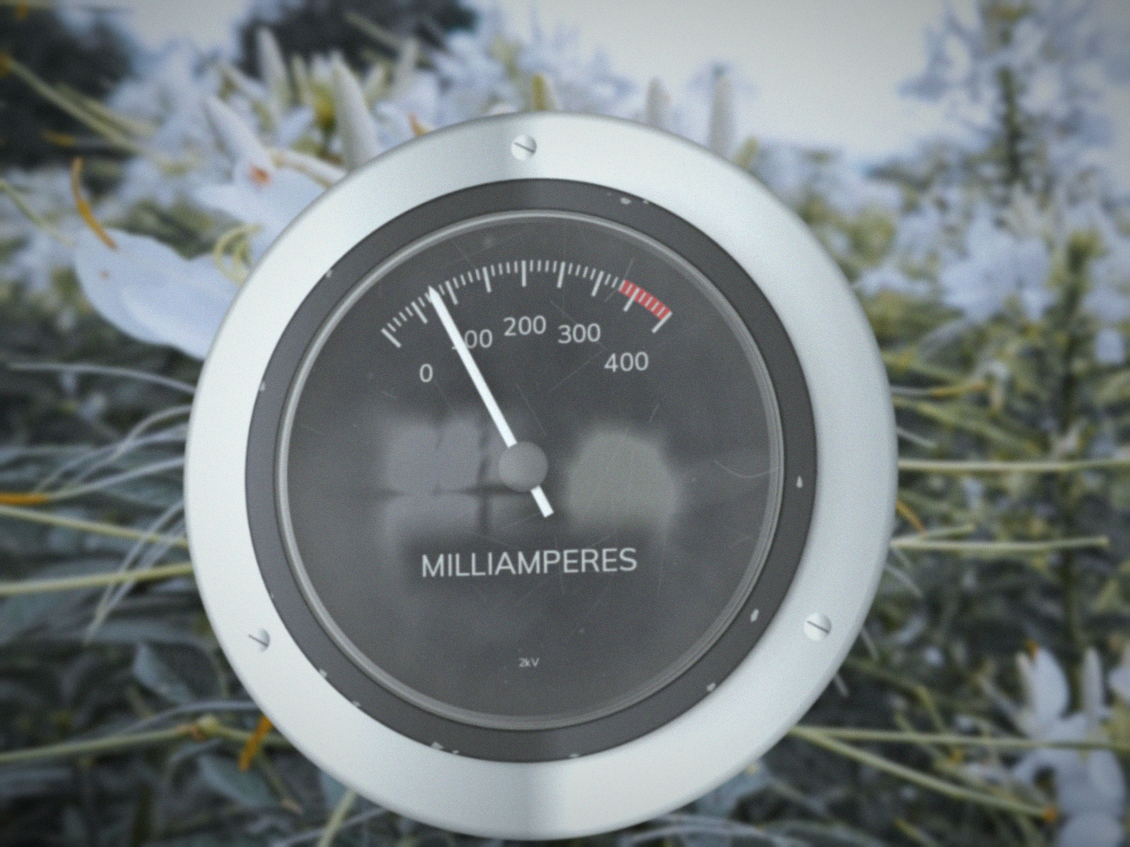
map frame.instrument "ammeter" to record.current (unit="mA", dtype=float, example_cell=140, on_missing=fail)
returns 80
